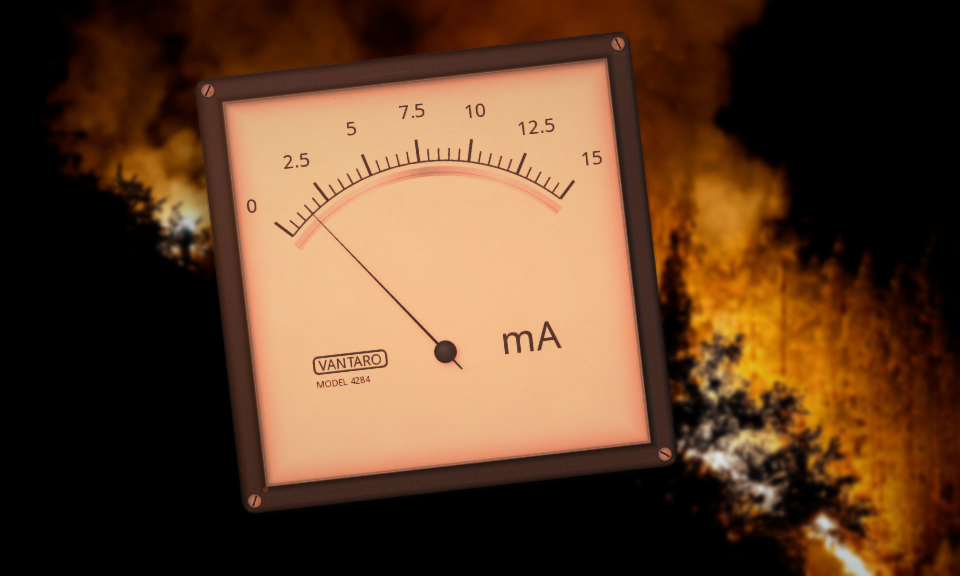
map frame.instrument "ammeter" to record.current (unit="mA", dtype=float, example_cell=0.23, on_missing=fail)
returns 1.5
